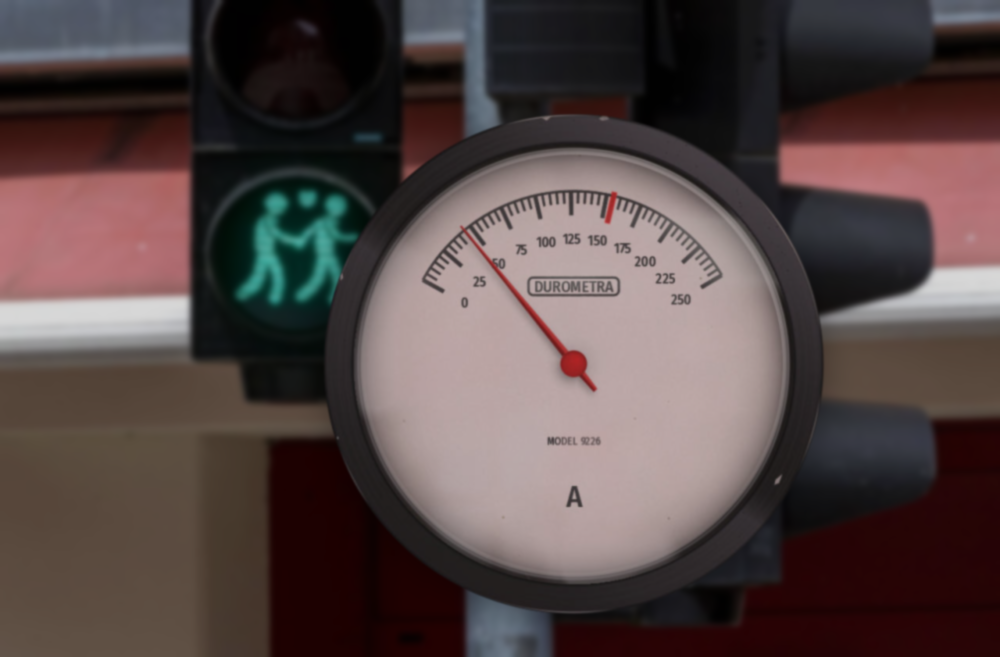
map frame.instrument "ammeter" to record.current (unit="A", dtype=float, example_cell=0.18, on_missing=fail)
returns 45
